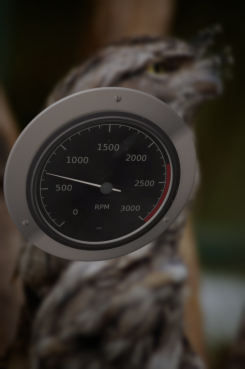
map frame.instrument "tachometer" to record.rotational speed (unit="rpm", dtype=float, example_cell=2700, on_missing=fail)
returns 700
